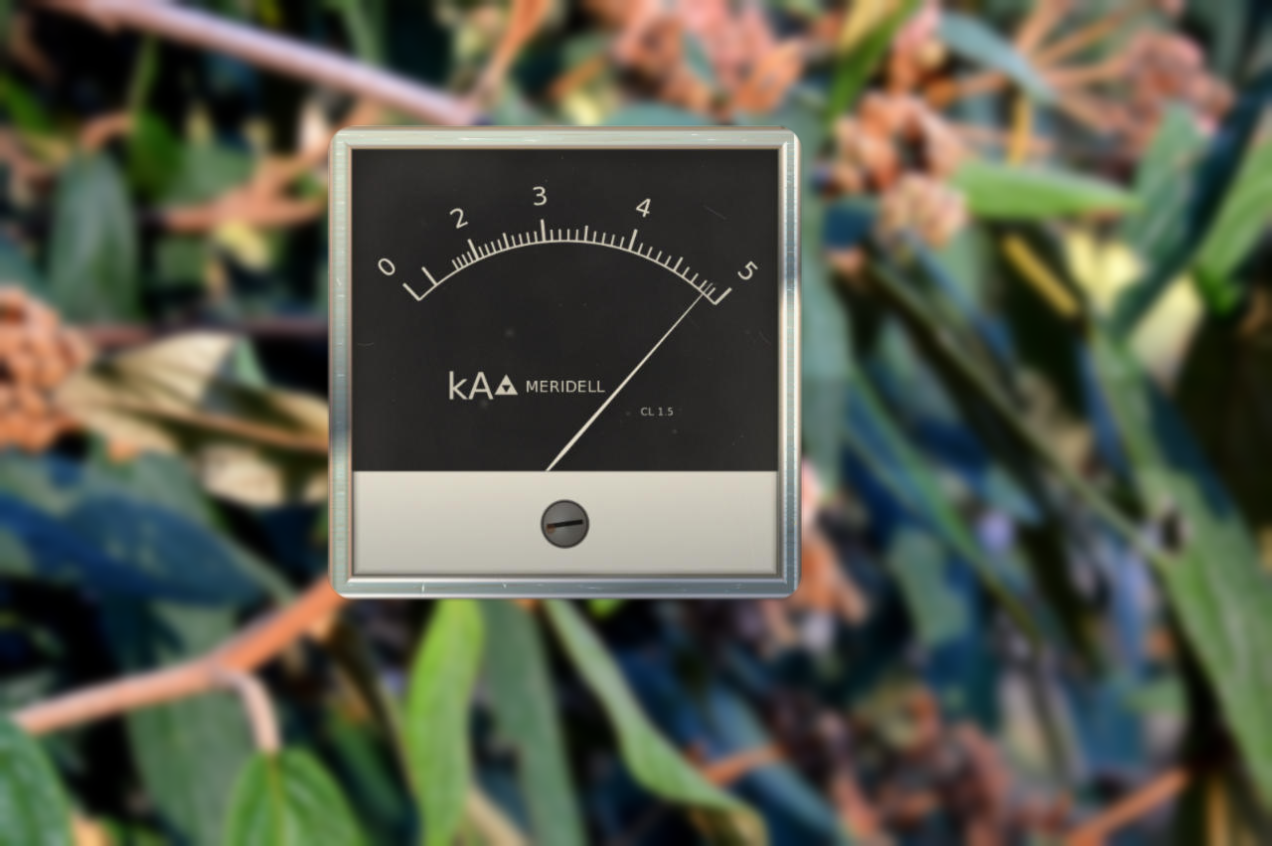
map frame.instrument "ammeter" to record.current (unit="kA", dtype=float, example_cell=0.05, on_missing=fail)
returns 4.85
